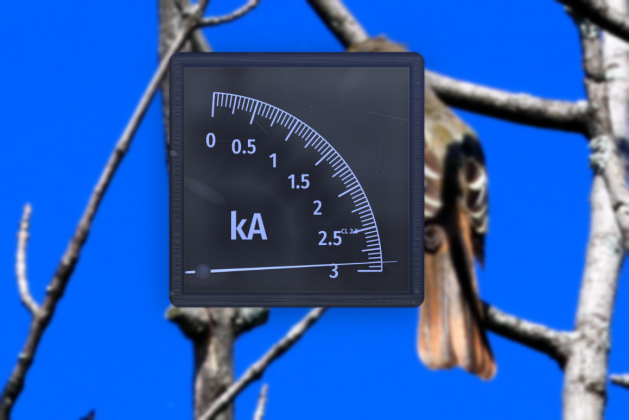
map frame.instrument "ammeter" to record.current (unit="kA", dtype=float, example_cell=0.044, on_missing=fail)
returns 2.9
